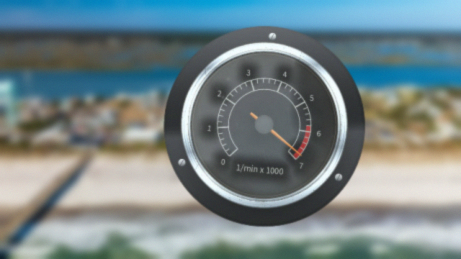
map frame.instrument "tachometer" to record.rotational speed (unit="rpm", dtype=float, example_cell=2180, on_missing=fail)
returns 6800
